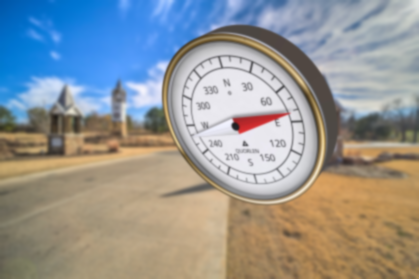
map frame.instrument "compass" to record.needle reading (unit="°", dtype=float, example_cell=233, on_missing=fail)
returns 80
